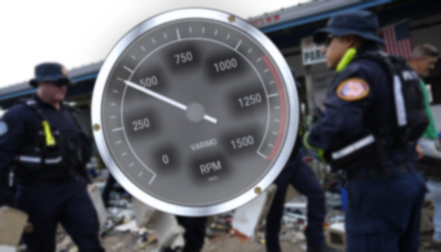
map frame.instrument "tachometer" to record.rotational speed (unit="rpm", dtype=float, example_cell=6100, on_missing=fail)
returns 450
